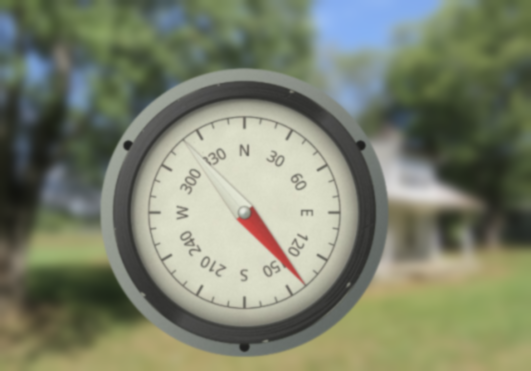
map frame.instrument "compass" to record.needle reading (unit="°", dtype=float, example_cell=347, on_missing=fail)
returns 140
